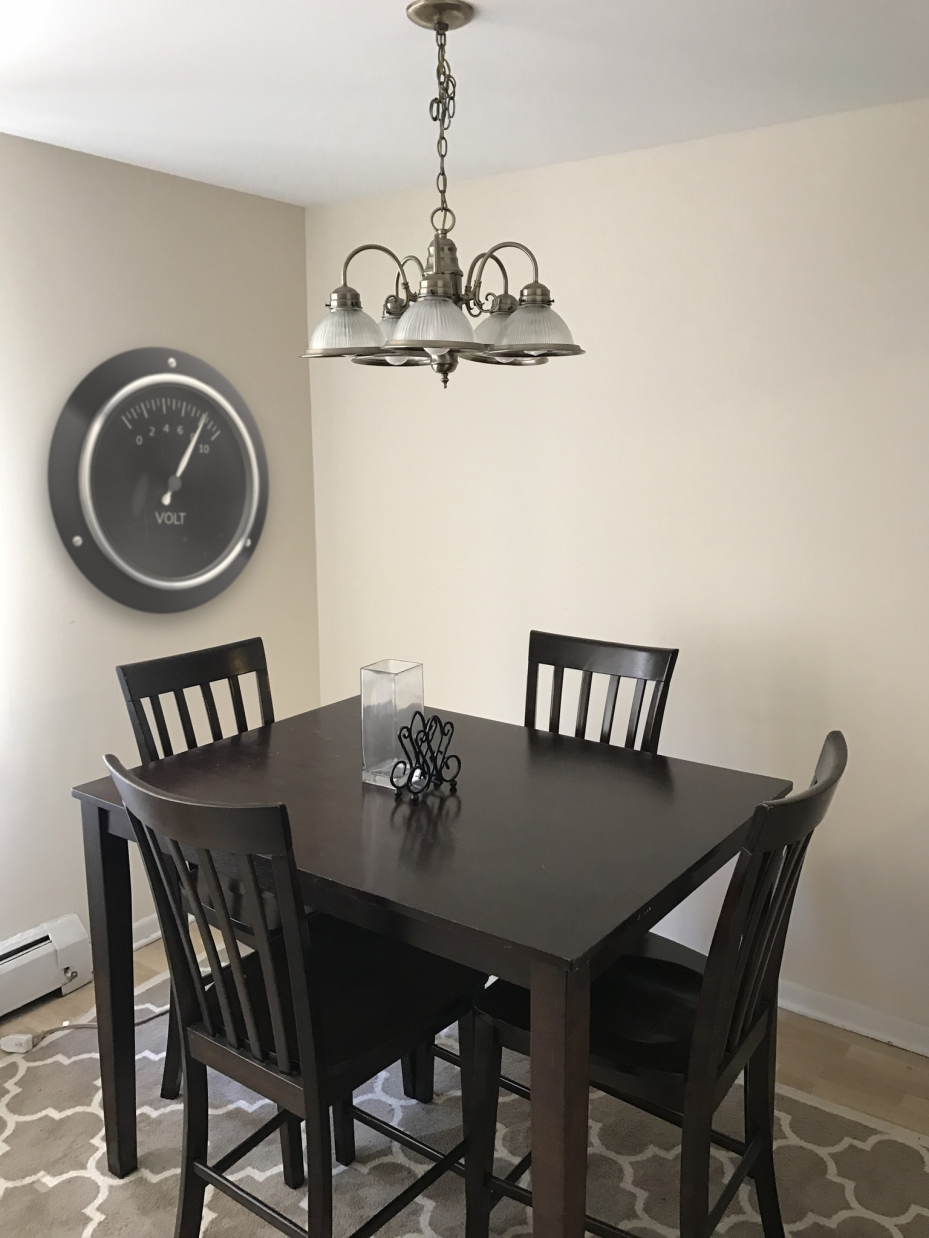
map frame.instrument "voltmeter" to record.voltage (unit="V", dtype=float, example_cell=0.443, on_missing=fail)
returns 8
